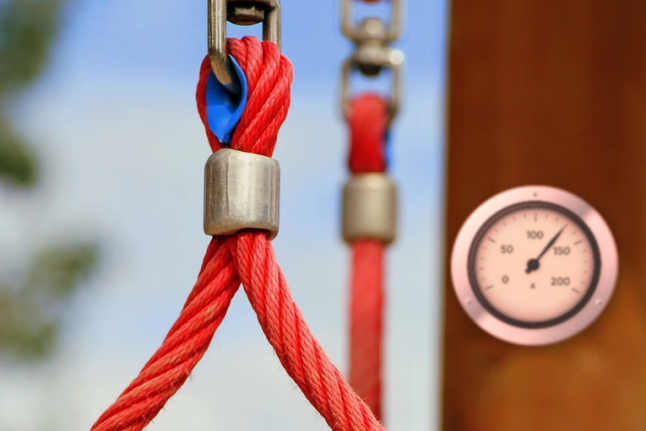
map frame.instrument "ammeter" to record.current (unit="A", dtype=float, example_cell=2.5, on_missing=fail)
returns 130
